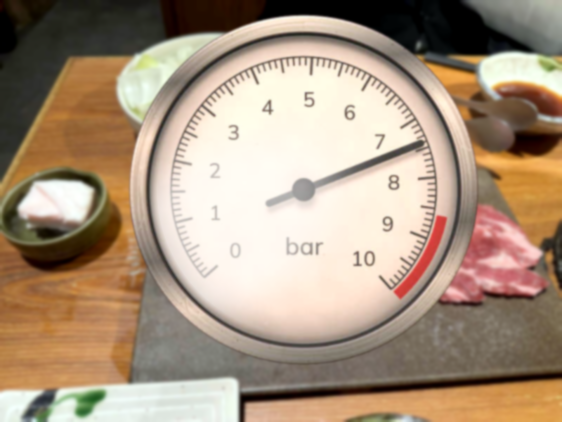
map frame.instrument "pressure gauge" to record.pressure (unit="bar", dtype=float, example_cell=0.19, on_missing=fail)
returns 7.4
